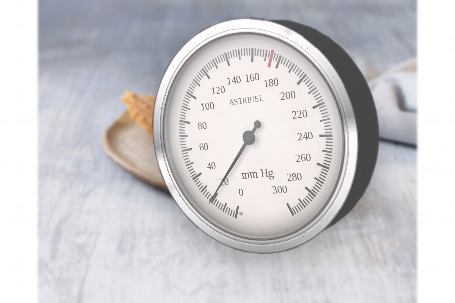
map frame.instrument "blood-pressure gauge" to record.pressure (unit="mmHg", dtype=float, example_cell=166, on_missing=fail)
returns 20
